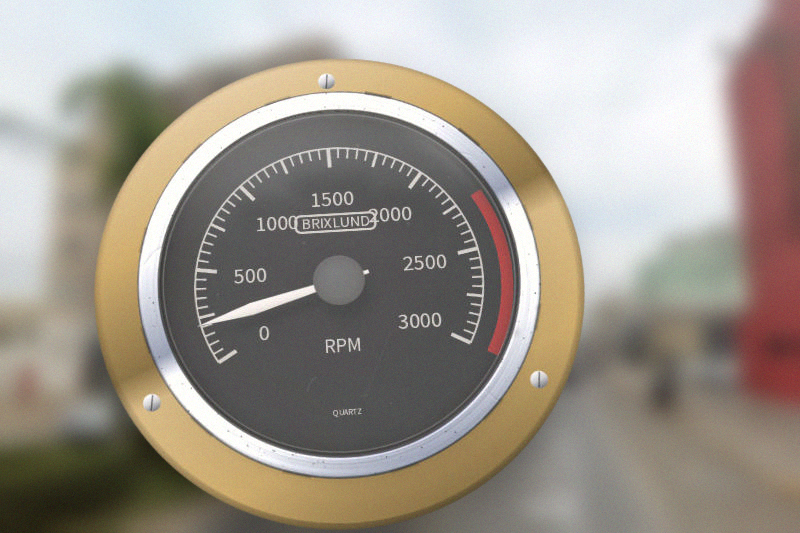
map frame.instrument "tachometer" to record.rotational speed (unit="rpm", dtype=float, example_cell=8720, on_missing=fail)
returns 200
